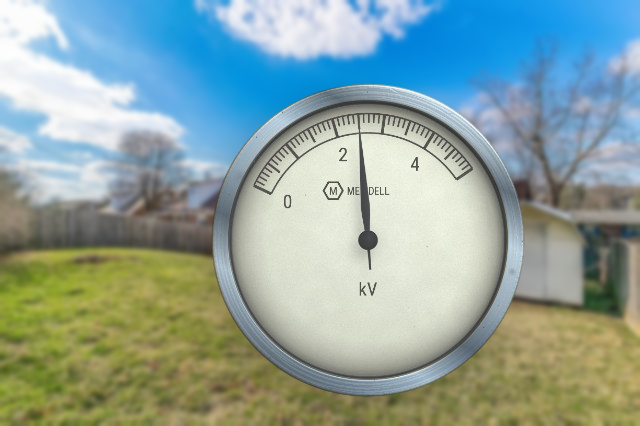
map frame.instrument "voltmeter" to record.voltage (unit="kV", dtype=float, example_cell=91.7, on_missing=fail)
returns 2.5
